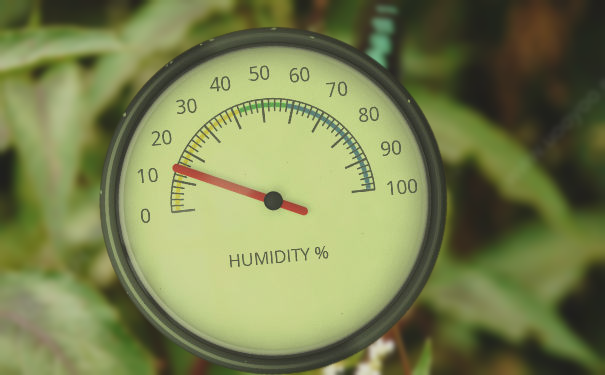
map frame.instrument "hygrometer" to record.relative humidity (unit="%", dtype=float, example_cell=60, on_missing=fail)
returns 14
